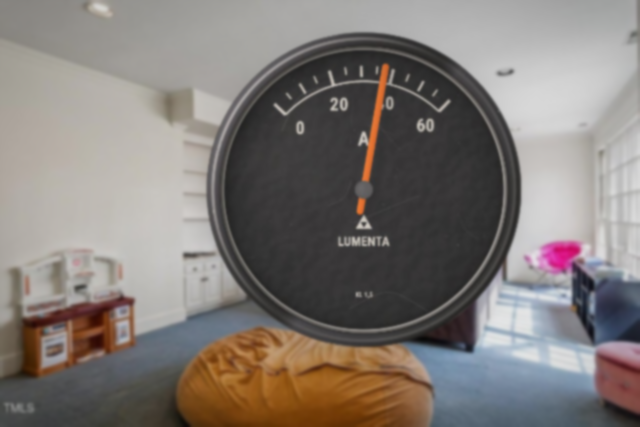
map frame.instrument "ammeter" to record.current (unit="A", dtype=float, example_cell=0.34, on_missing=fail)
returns 37.5
